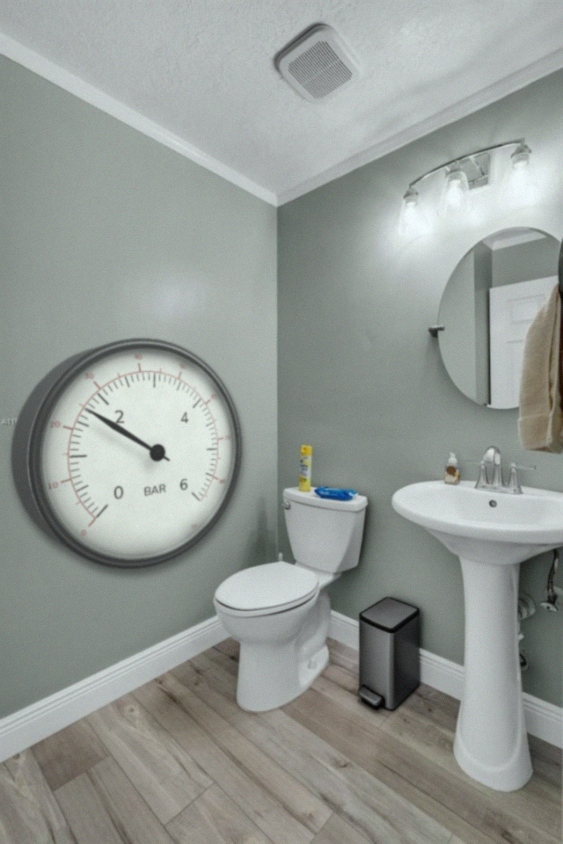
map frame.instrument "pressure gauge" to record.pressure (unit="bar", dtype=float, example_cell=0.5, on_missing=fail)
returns 1.7
